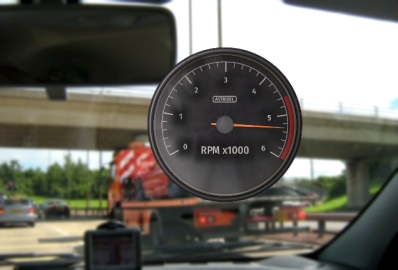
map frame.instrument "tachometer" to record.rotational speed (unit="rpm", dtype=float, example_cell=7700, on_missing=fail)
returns 5300
